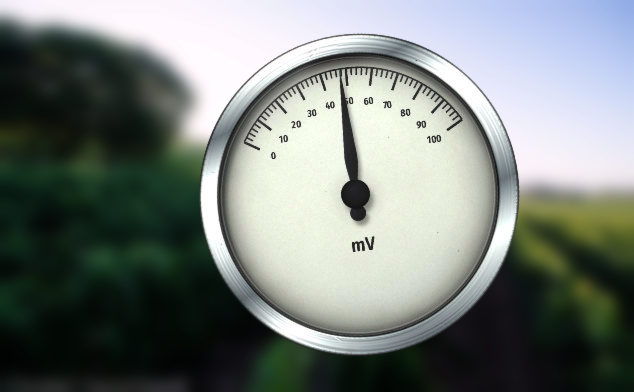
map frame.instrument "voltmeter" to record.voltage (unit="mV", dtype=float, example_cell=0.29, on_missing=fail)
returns 48
